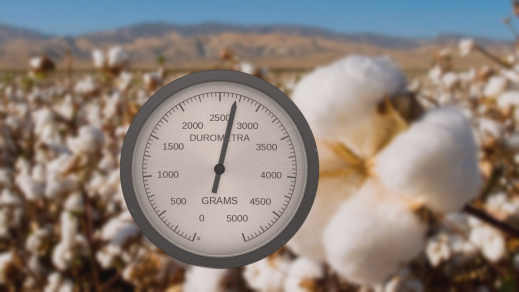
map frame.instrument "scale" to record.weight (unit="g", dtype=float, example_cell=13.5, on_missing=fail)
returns 2700
